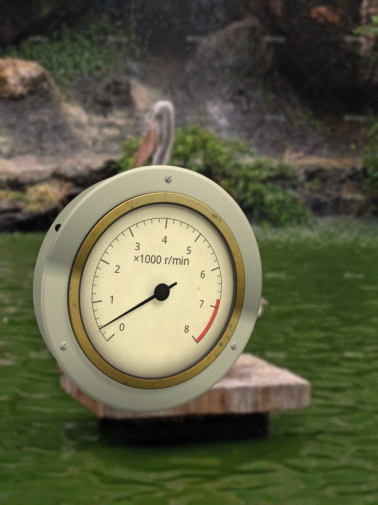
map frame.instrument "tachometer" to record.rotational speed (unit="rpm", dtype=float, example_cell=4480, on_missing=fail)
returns 400
